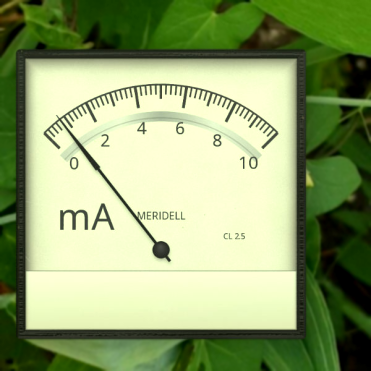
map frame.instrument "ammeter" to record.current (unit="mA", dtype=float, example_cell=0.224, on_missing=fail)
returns 0.8
